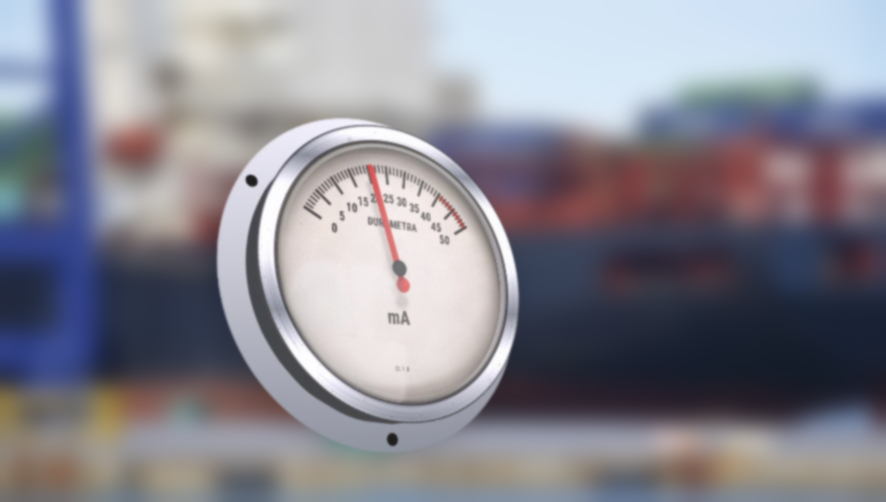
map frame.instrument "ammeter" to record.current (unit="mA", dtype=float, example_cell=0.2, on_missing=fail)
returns 20
